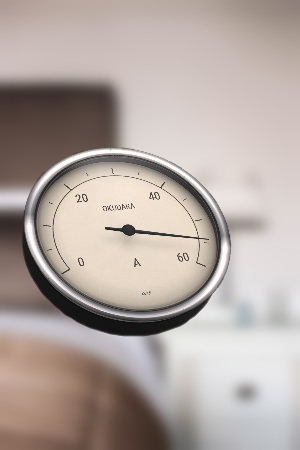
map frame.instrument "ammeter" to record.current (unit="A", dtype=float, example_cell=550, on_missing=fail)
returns 55
